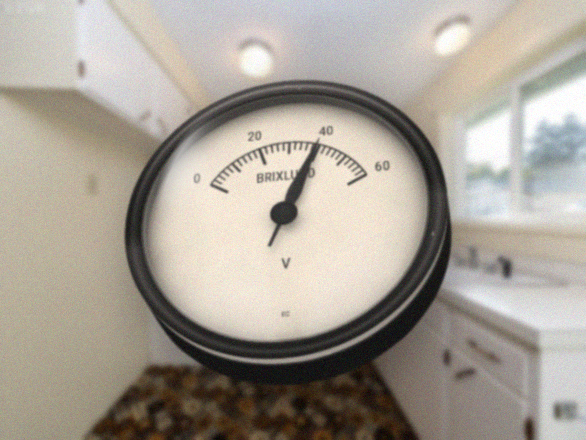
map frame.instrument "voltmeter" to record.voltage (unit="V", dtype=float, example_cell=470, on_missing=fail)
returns 40
